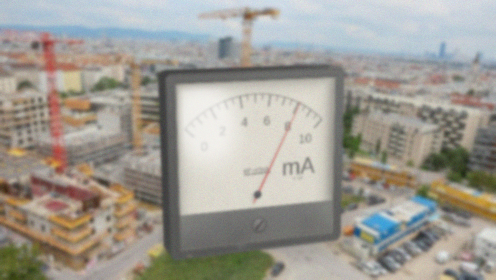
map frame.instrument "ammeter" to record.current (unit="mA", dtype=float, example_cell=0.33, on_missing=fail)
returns 8
